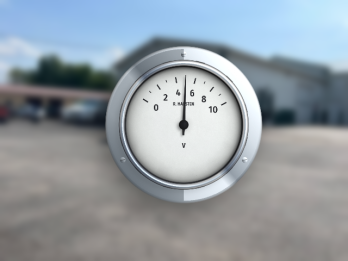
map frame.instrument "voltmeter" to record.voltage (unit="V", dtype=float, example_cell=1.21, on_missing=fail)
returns 5
